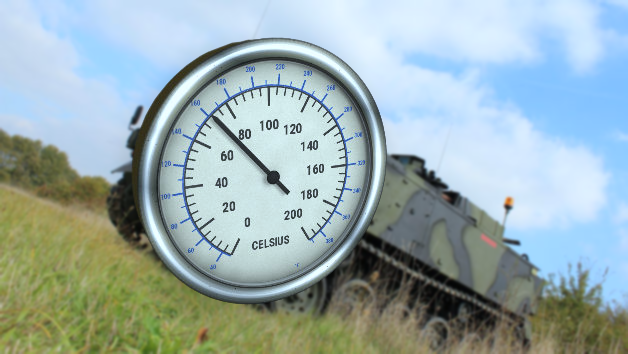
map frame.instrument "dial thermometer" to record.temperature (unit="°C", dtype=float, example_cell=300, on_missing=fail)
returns 72
